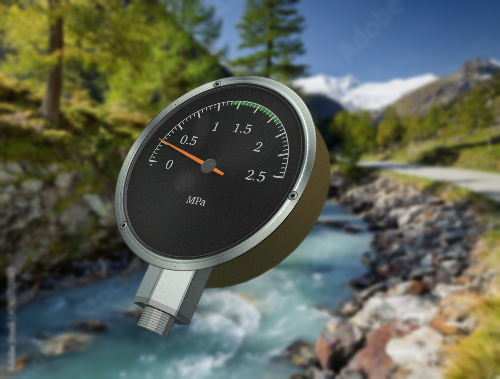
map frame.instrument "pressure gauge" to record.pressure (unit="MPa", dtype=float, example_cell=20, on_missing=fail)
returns 0.25
